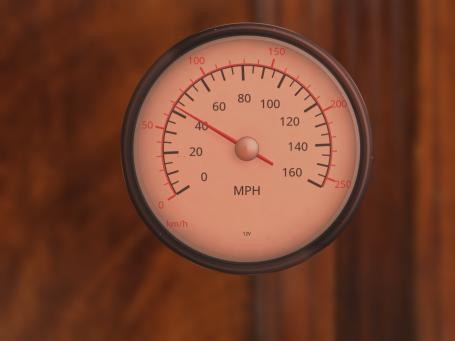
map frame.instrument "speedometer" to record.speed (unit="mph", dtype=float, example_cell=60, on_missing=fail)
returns 42.5
